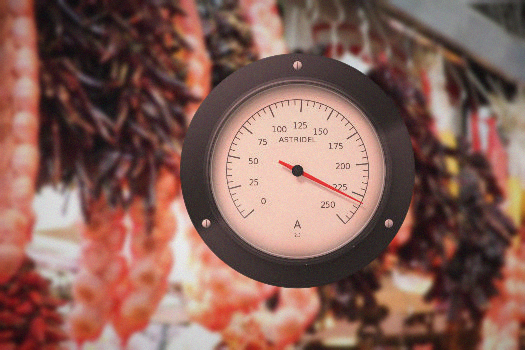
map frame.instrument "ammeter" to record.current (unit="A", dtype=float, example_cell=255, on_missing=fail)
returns 230
